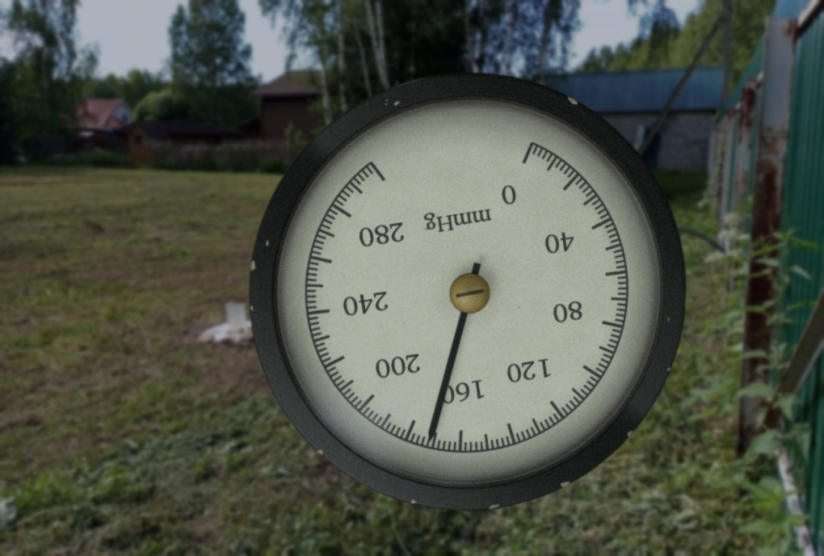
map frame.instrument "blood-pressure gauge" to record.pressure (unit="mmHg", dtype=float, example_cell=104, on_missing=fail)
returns 172
